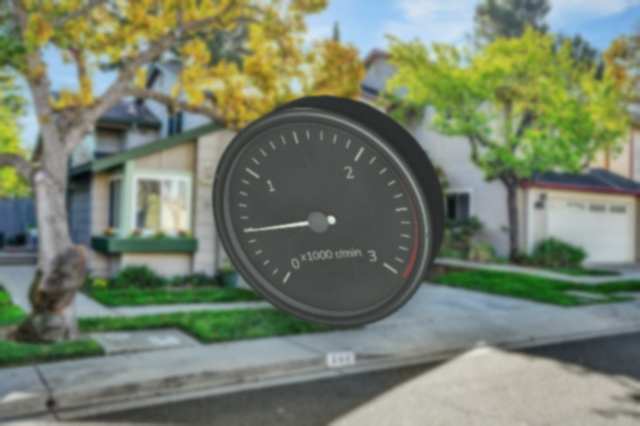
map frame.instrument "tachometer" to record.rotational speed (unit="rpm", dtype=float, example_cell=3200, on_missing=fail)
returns 500
